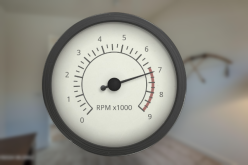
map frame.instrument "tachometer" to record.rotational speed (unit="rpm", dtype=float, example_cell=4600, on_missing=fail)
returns 7000
